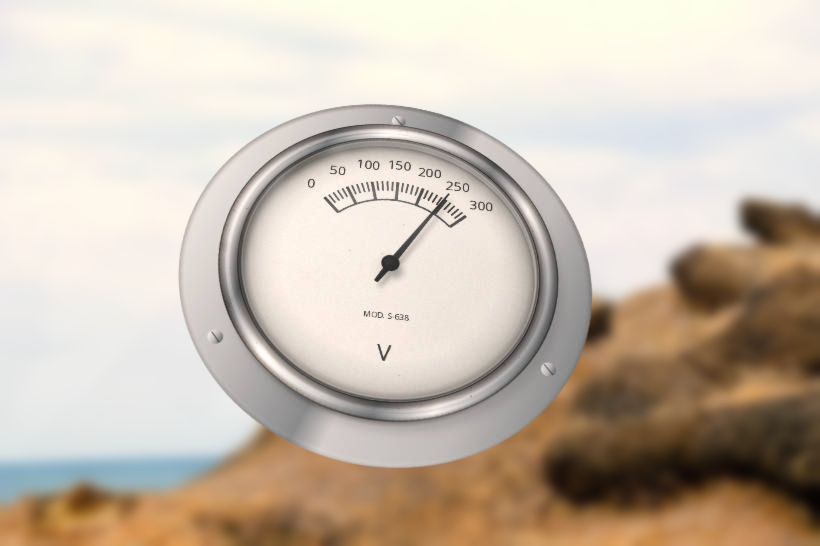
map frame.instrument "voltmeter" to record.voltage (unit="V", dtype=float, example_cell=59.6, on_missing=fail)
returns 250
